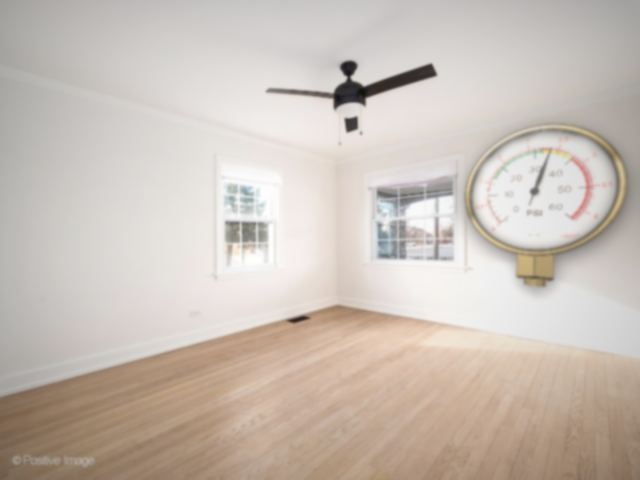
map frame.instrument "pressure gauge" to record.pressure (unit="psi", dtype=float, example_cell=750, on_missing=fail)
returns 34
